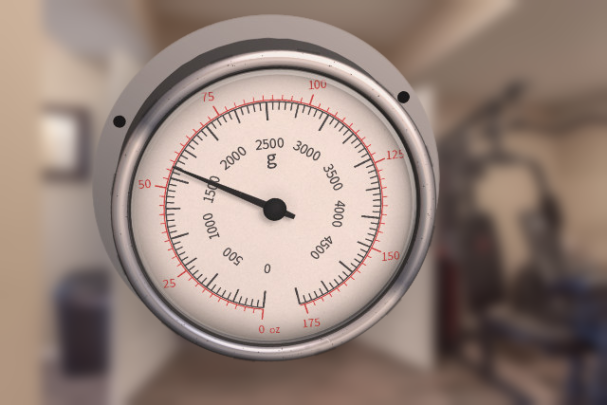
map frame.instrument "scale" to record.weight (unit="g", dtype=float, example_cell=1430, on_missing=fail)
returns 1600
